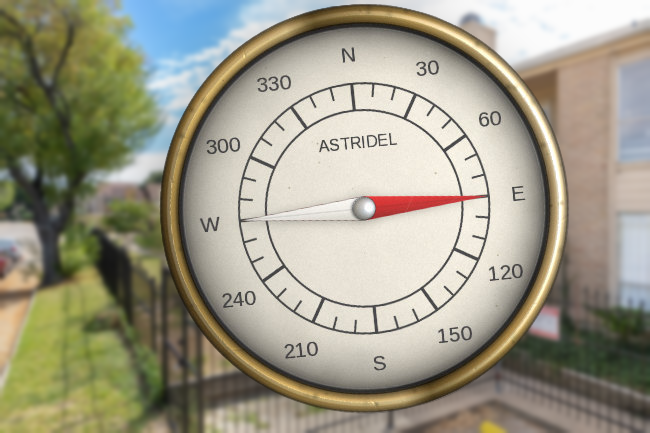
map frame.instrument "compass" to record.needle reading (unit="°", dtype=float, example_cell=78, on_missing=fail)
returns 90
